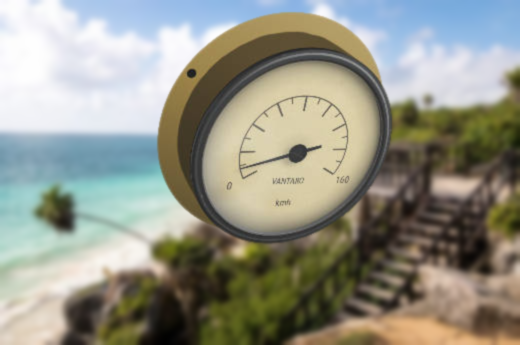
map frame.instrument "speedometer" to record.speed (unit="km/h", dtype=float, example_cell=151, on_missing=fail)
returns 10
